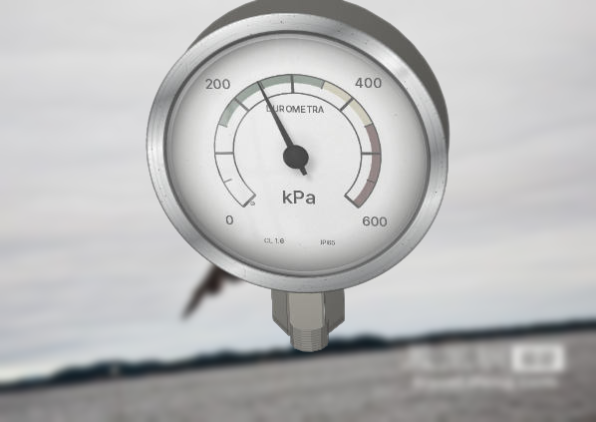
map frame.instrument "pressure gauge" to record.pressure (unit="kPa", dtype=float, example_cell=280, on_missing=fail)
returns 250
